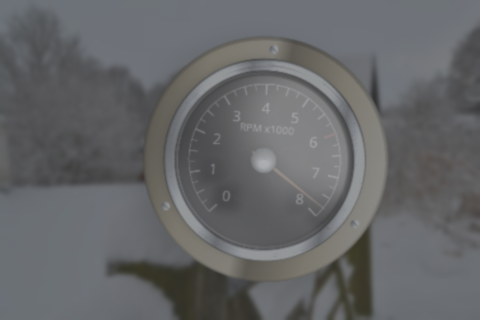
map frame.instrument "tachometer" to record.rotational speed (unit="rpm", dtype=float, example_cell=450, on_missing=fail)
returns 7750
